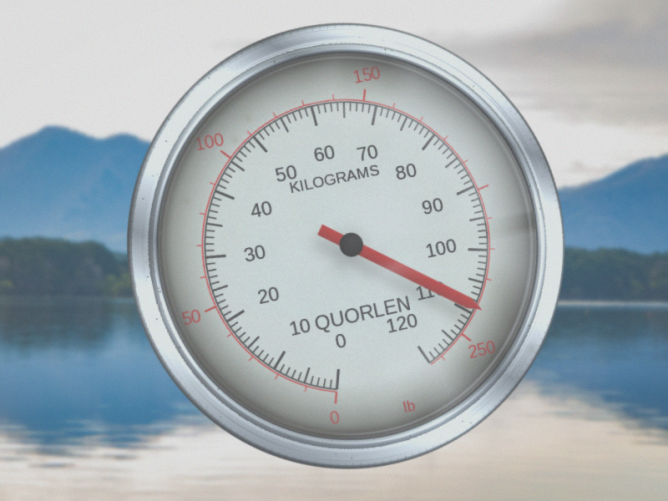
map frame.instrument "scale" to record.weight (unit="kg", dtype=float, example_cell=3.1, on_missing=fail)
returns 109
